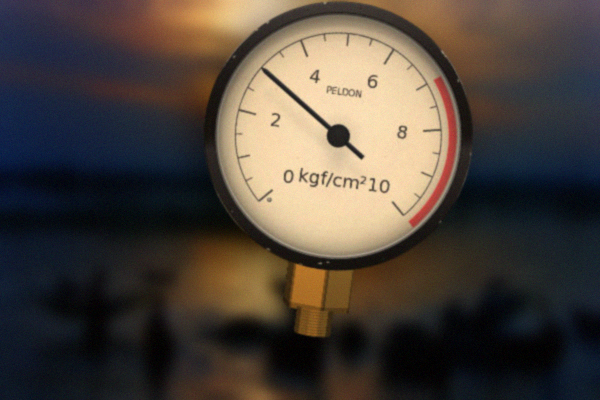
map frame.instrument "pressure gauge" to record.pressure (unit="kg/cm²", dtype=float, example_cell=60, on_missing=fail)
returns 3
